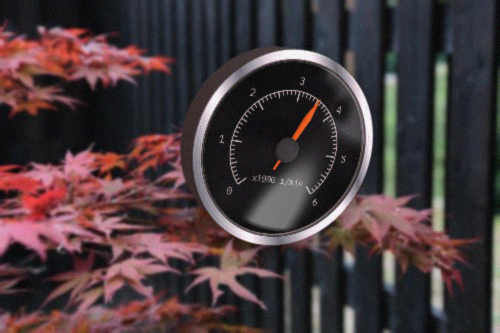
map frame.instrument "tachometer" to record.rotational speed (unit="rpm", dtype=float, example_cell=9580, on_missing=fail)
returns 3500
